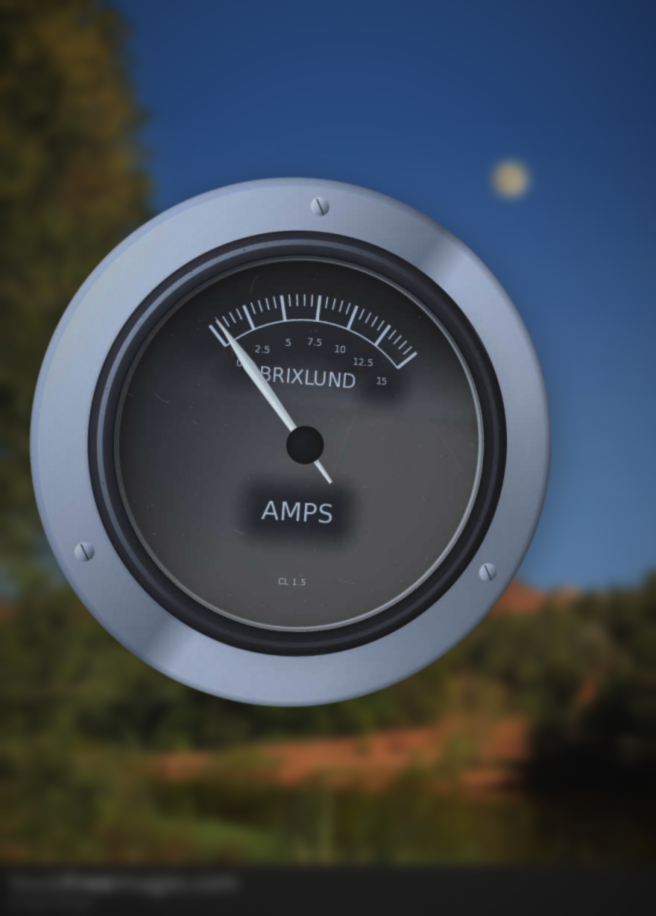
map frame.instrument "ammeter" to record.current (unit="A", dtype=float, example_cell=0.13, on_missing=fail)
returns 0.5
